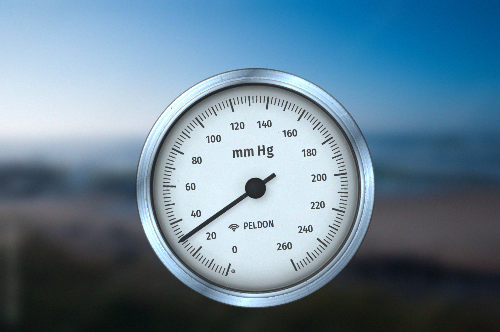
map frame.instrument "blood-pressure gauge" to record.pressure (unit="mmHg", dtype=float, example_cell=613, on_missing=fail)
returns 30
